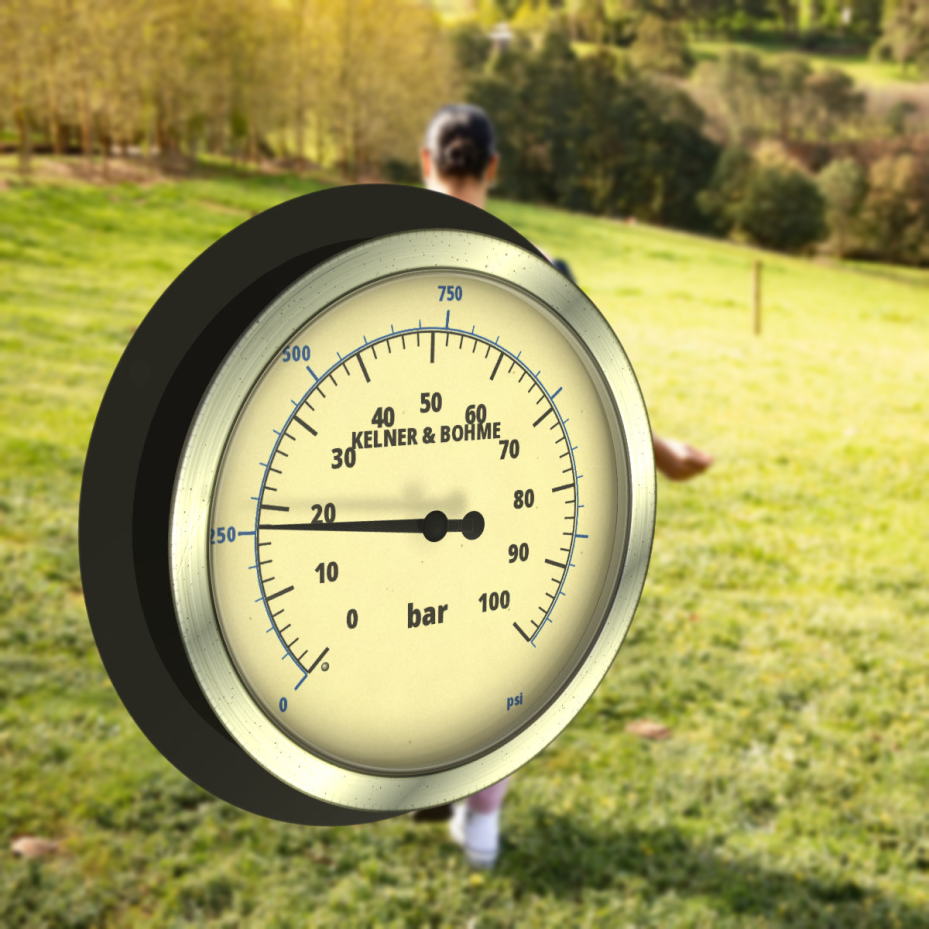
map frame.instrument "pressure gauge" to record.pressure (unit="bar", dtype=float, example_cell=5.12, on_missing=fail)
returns 18
